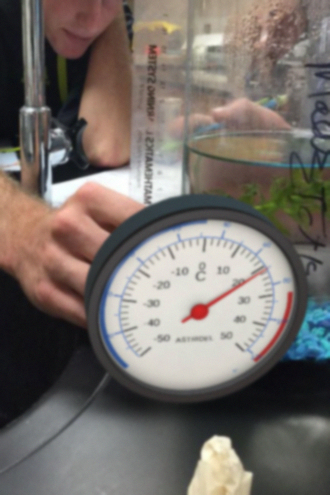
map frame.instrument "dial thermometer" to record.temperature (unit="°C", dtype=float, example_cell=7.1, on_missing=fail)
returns 20
